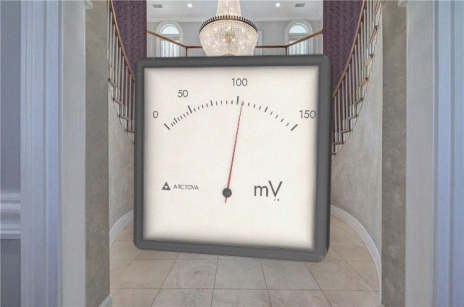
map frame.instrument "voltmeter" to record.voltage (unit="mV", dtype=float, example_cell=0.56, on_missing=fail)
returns 105
